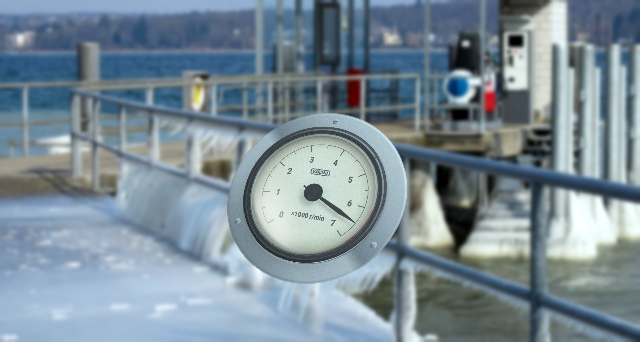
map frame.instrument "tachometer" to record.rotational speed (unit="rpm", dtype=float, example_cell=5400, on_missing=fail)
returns 6500
